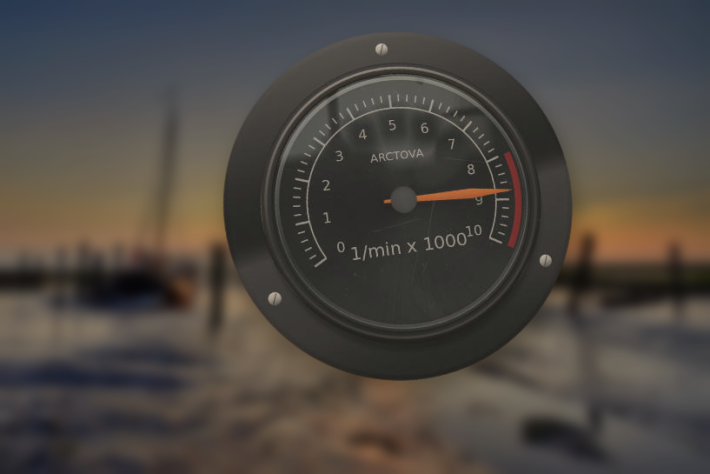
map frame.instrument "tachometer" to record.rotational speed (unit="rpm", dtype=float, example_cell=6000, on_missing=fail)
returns 8800
